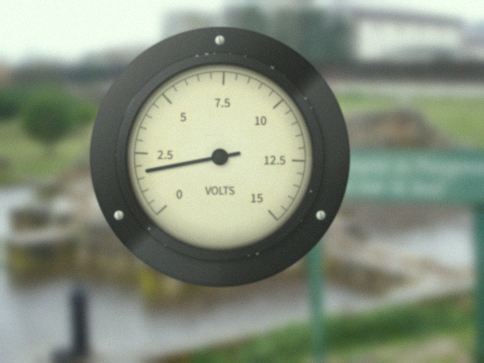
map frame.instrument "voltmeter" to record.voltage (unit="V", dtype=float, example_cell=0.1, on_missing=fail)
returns 1.75
